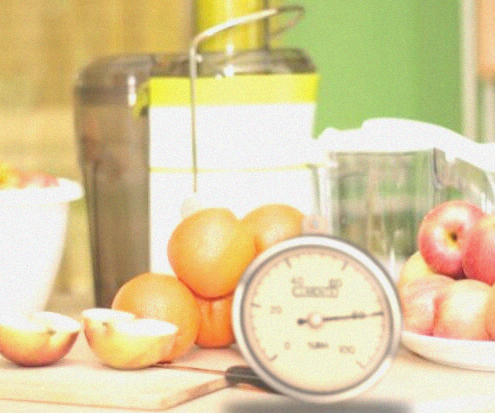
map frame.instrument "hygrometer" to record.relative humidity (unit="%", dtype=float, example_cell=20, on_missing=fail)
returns 80
